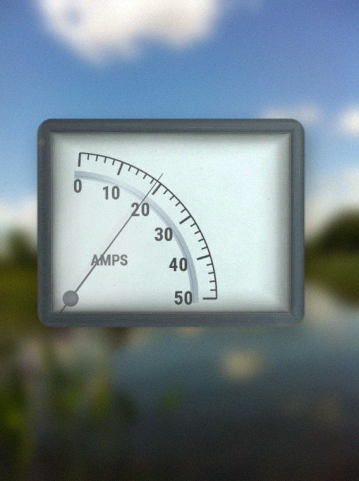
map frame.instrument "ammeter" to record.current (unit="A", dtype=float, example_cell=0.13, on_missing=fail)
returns 19
